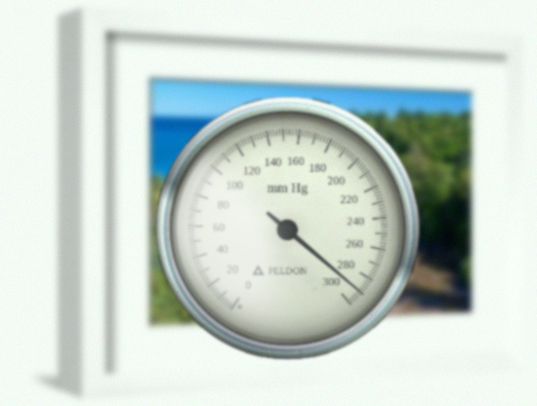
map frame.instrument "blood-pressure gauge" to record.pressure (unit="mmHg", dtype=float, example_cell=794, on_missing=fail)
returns 290
